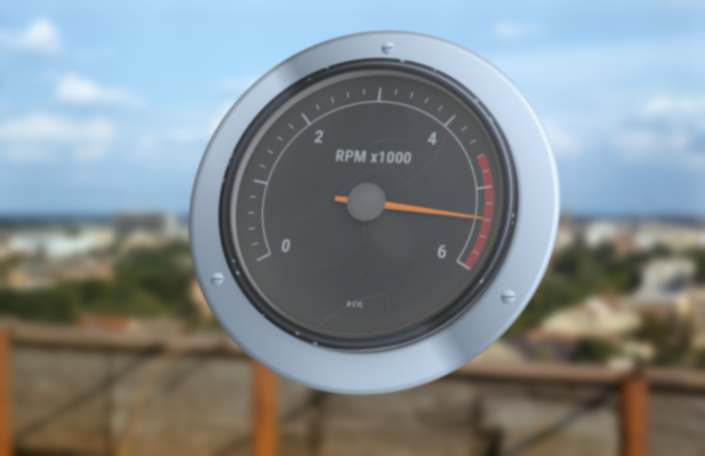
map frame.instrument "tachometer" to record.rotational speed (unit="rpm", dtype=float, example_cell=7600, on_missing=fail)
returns 5400
